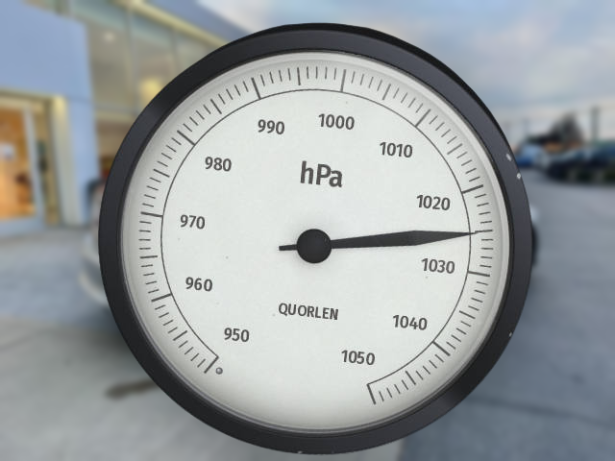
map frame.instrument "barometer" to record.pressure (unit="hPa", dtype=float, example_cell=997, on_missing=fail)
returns 1025
